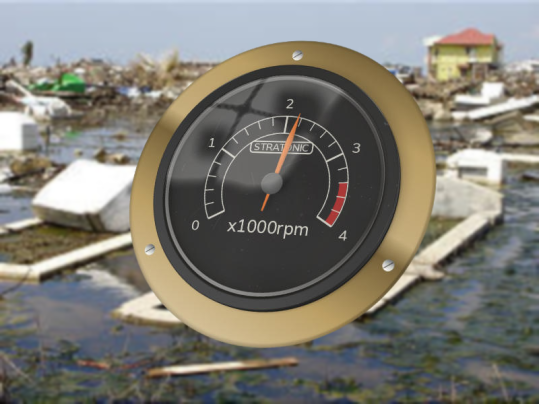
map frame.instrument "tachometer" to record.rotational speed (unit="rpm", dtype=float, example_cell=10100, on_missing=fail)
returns 2200
